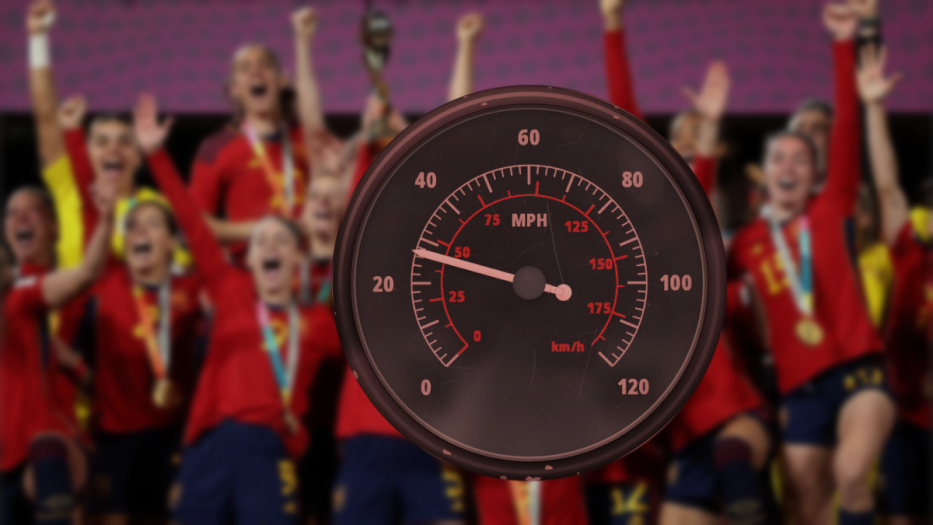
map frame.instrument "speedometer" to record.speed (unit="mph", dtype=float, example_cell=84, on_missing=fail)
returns 27
